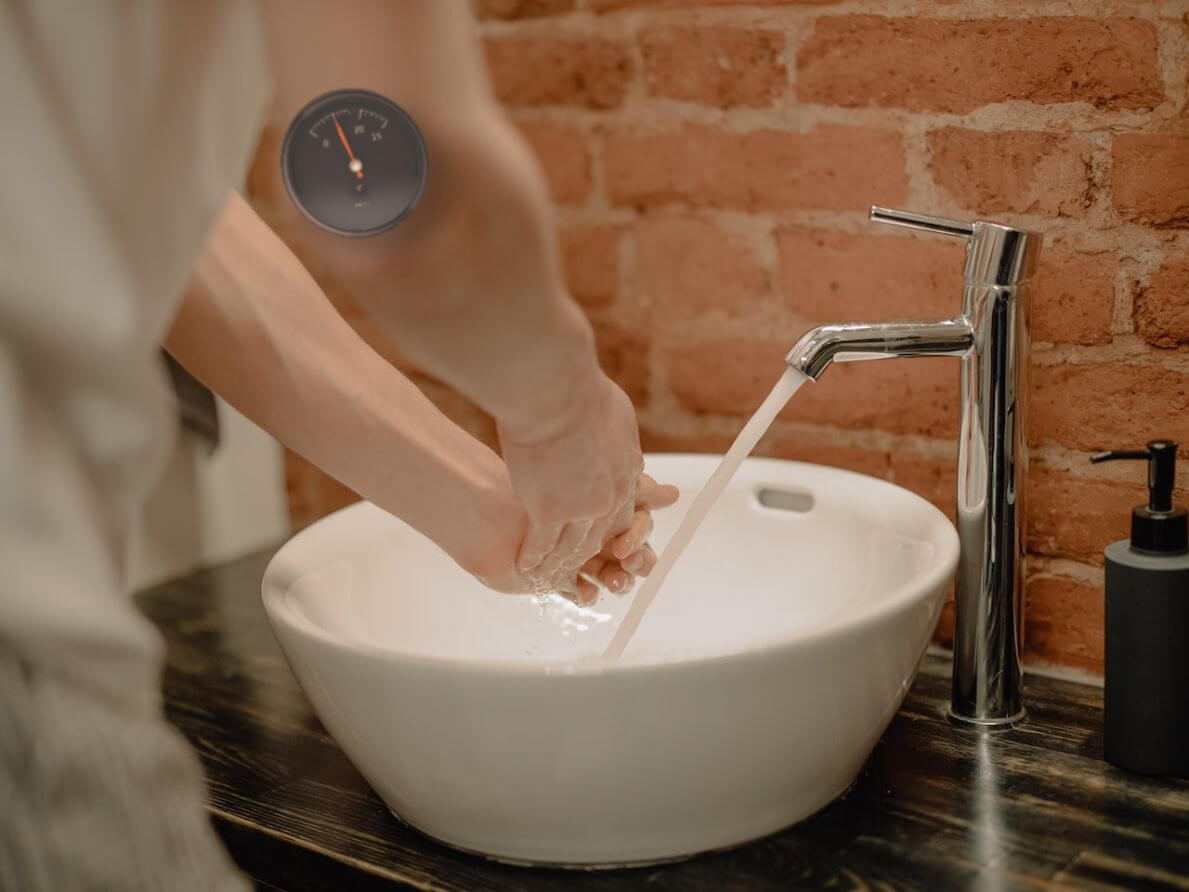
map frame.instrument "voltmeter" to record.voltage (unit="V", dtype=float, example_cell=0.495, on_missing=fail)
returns 5
